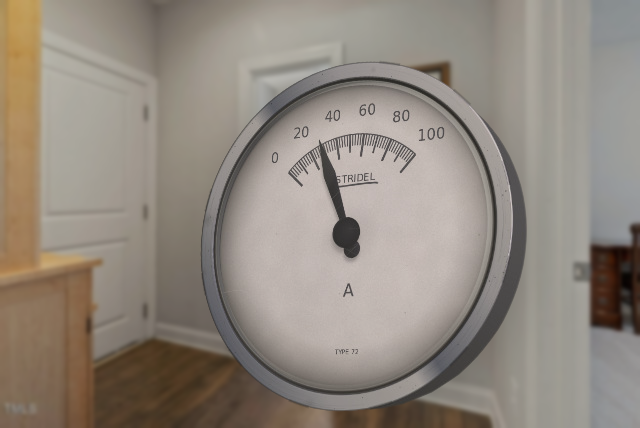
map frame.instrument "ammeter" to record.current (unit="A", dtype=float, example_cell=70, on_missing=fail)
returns 30
